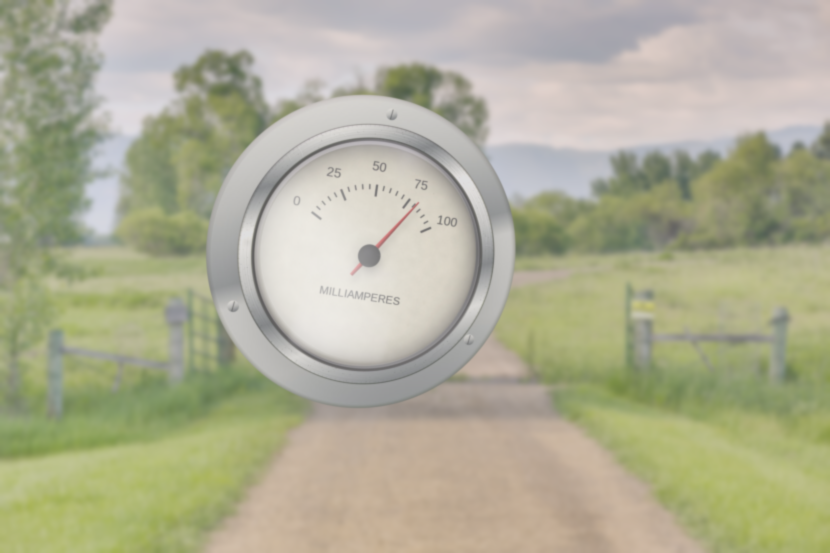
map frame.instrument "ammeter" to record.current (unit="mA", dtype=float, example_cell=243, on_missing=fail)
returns 80
